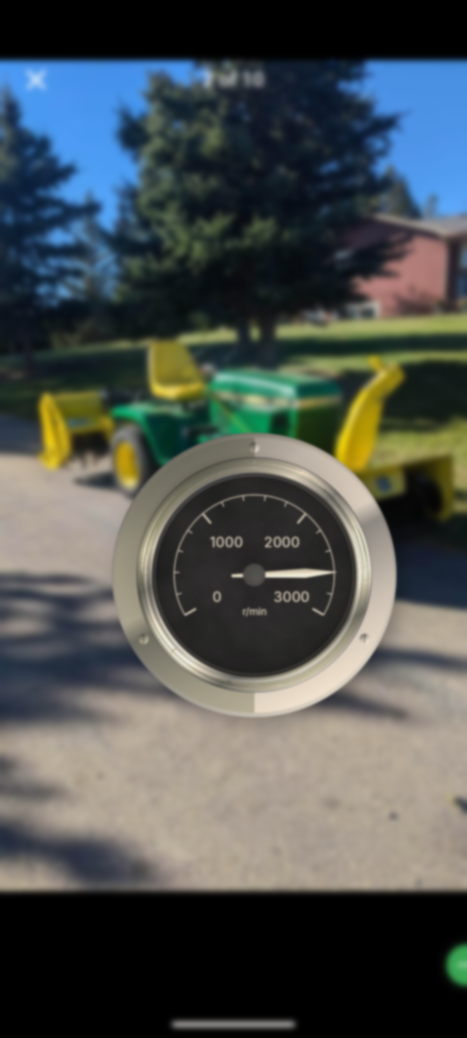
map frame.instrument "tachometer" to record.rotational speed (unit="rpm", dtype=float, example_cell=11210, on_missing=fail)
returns 2600
